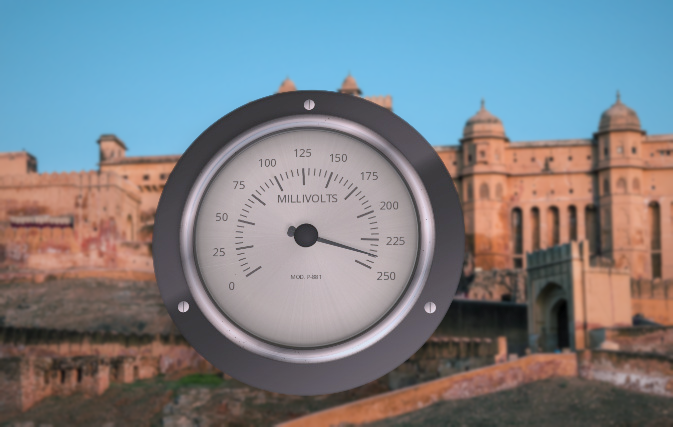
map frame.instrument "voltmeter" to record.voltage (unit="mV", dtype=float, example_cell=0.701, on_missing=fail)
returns 240
